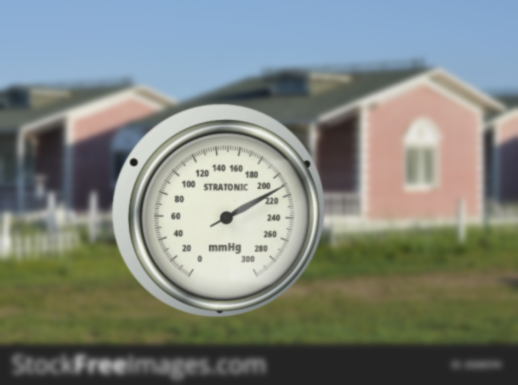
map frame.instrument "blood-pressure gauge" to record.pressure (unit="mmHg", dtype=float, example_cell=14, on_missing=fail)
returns 210
